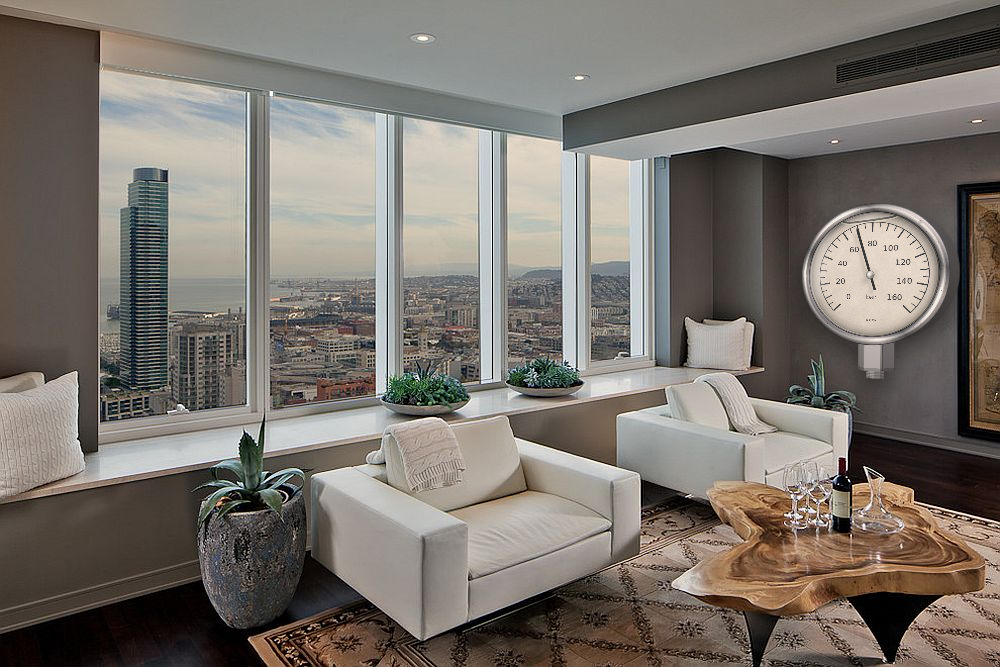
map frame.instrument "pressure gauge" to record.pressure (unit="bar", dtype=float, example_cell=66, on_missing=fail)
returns 70
